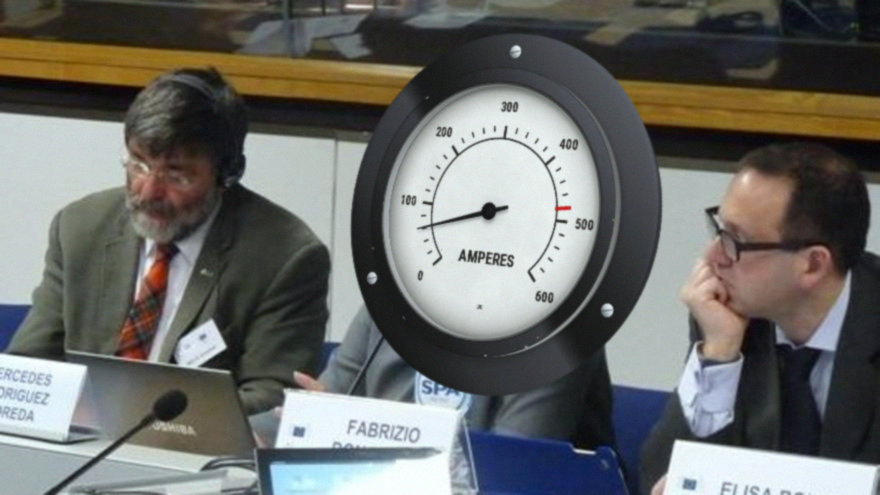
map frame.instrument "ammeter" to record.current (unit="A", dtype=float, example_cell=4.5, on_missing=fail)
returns 60
